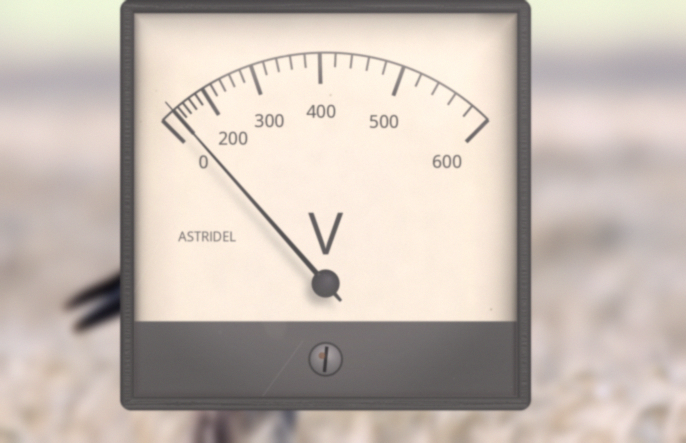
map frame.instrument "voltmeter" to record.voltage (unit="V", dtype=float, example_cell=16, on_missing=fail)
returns 100
